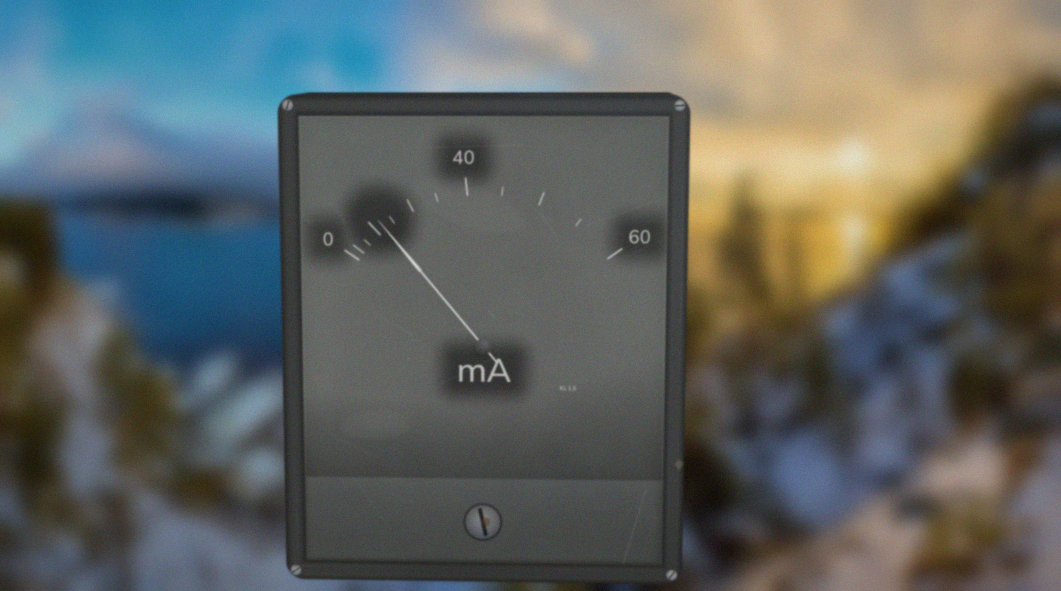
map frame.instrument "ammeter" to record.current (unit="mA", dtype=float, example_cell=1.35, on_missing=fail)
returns 22.5
